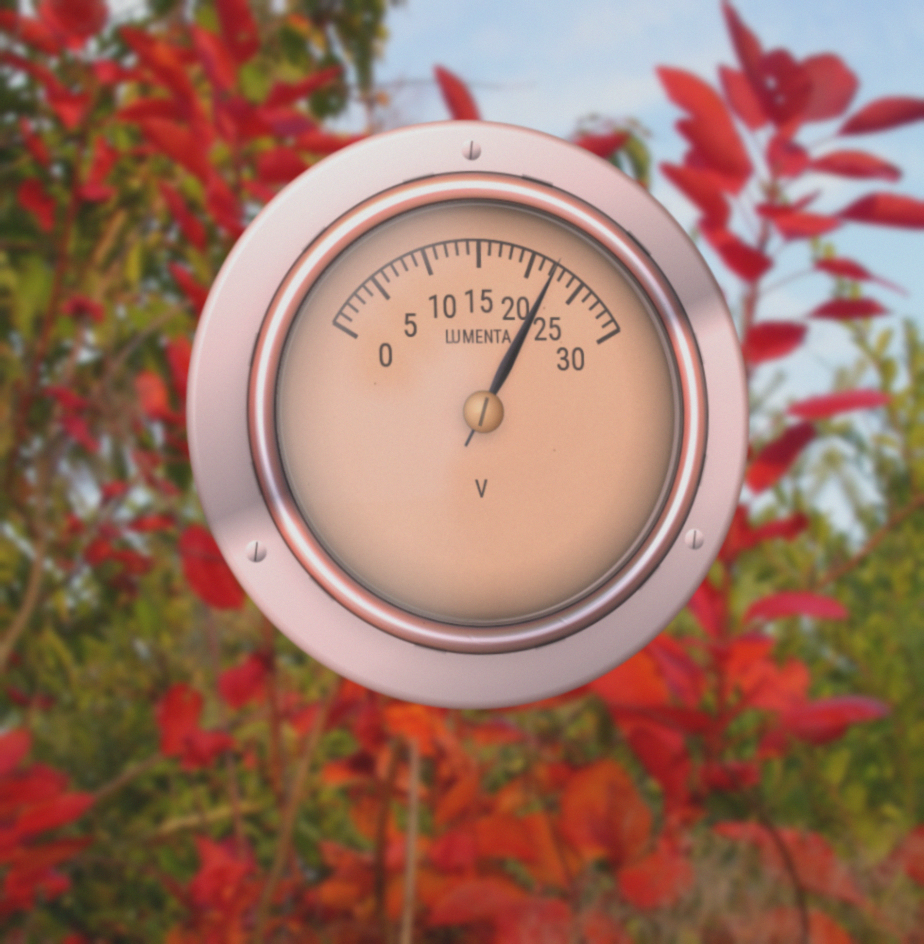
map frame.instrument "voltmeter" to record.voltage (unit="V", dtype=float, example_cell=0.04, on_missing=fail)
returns 22
